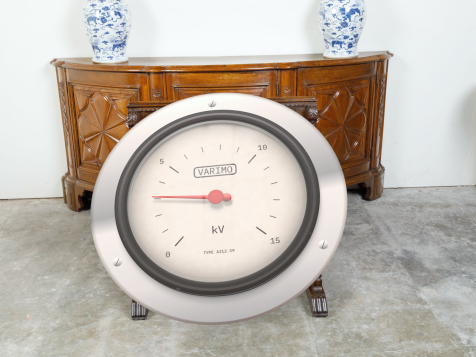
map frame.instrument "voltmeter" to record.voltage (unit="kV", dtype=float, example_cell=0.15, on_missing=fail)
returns 3
